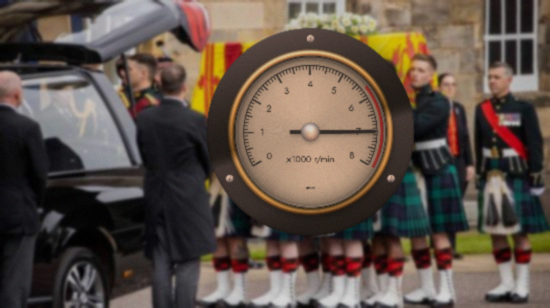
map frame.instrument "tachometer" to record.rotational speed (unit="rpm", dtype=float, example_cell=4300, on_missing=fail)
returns 7000
